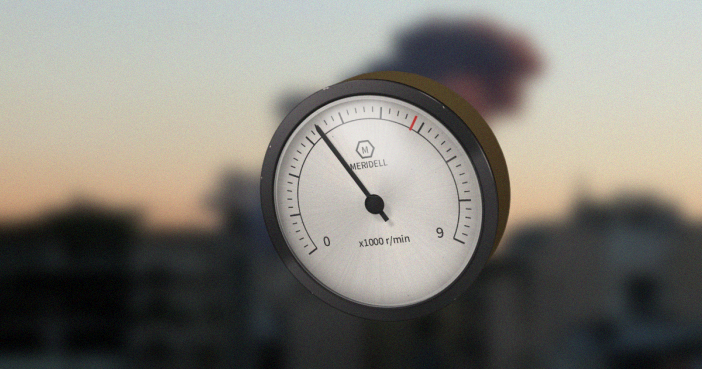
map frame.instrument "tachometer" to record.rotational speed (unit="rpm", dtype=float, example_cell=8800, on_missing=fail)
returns 3400
